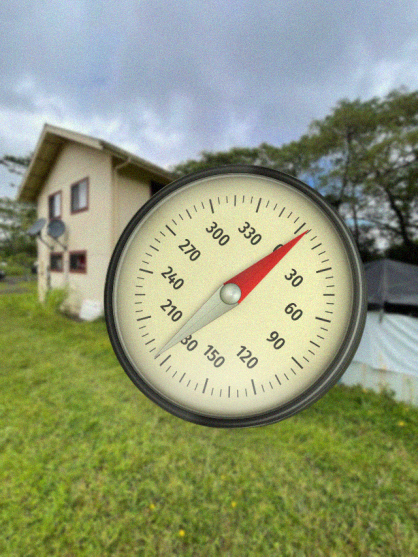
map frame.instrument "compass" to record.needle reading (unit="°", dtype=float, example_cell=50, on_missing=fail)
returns 5
